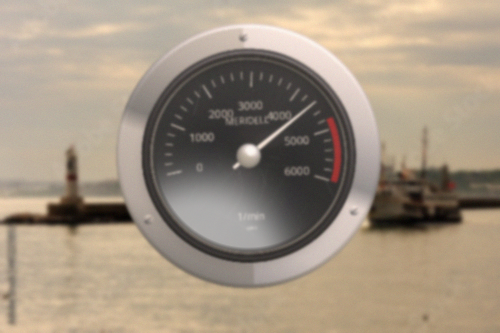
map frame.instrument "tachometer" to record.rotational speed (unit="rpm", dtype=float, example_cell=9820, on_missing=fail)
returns 4400
